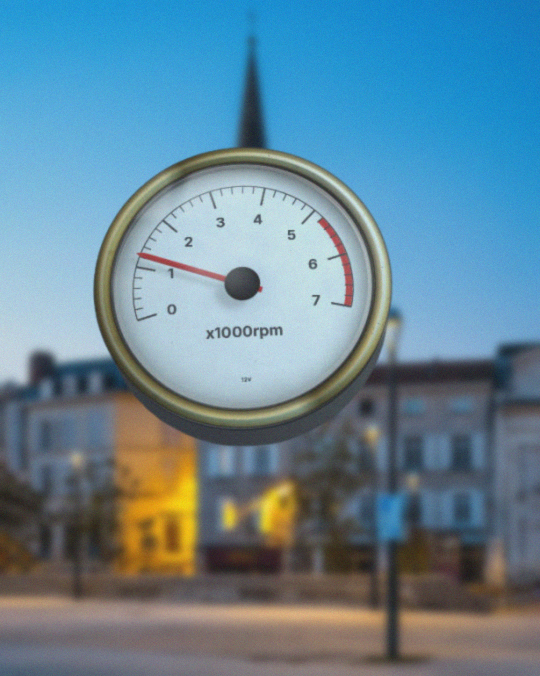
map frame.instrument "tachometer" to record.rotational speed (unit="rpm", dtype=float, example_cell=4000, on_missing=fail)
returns 1200
